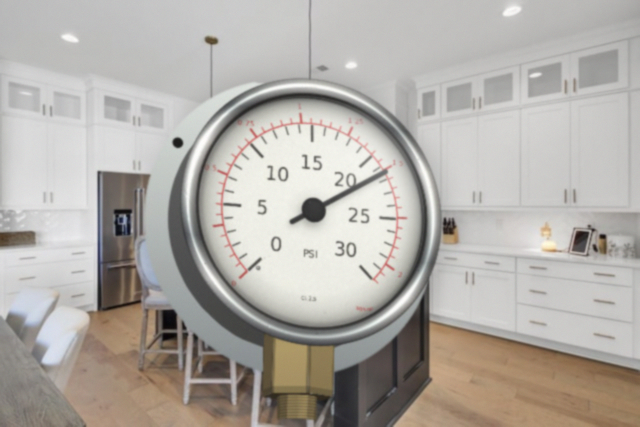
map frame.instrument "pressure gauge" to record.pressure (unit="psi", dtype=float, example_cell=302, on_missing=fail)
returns 21.5
